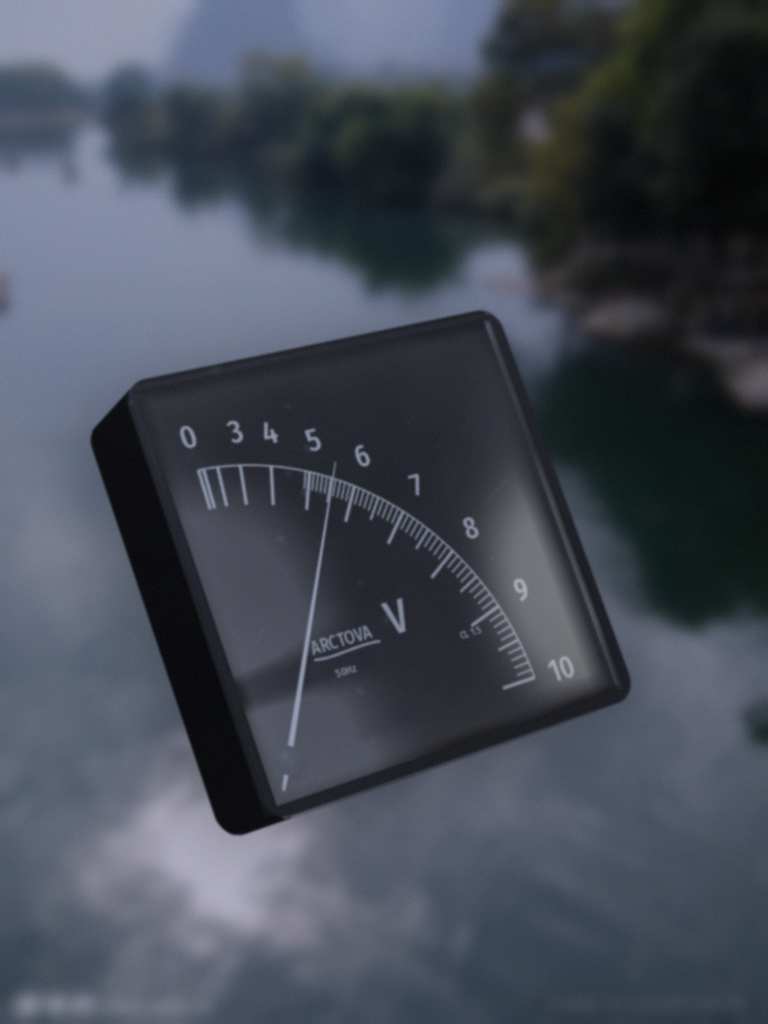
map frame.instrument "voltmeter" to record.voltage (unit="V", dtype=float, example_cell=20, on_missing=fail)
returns 5.5
